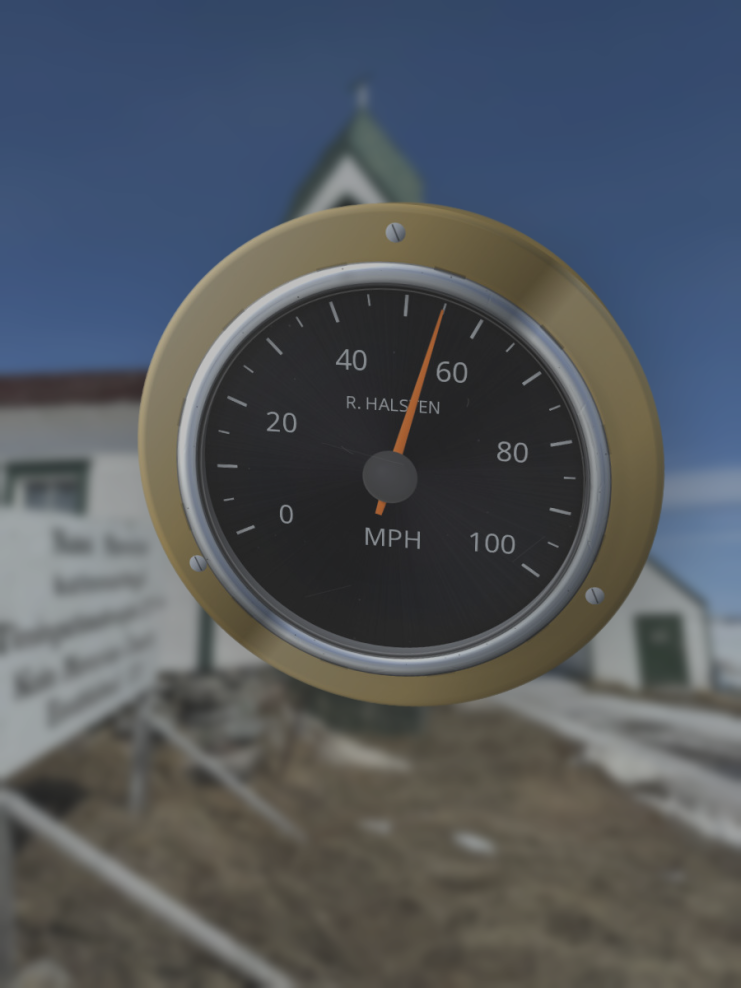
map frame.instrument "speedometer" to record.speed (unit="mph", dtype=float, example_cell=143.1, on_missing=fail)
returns 55
